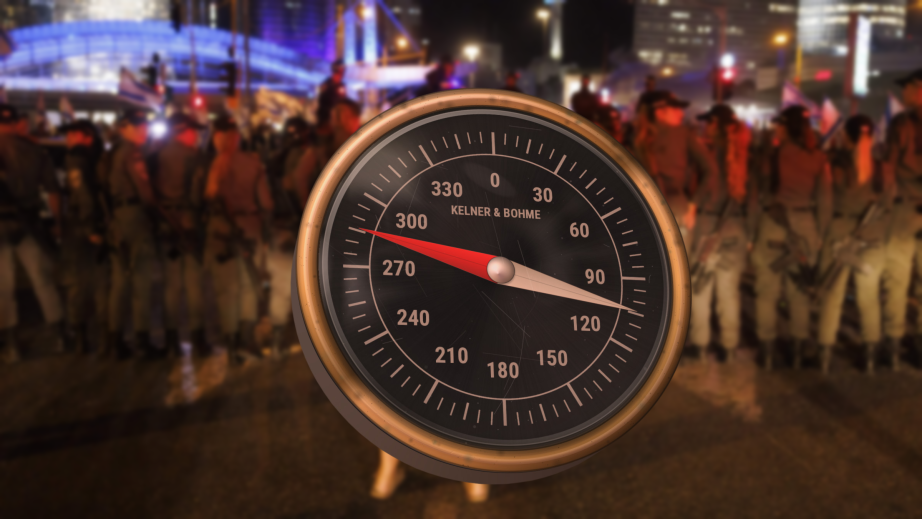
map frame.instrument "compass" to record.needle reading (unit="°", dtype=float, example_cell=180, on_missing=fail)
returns 285
